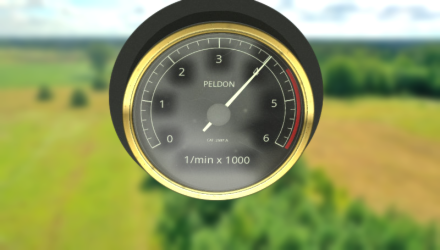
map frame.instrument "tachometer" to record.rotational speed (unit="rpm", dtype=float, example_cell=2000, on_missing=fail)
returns 4000
